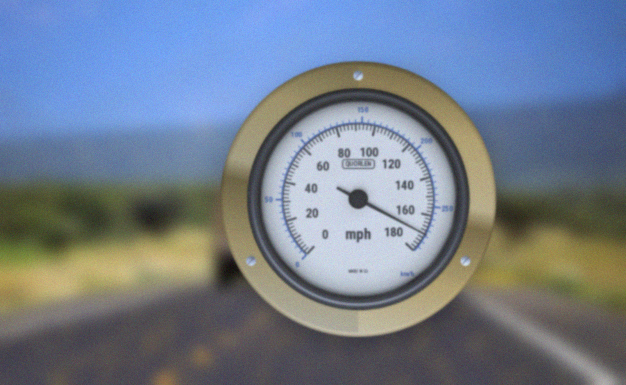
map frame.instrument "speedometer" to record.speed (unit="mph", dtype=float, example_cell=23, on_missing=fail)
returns 170
